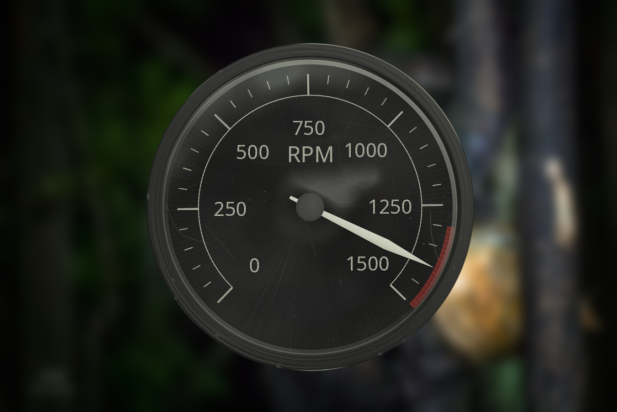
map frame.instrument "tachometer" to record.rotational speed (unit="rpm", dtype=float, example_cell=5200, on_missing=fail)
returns 1400
